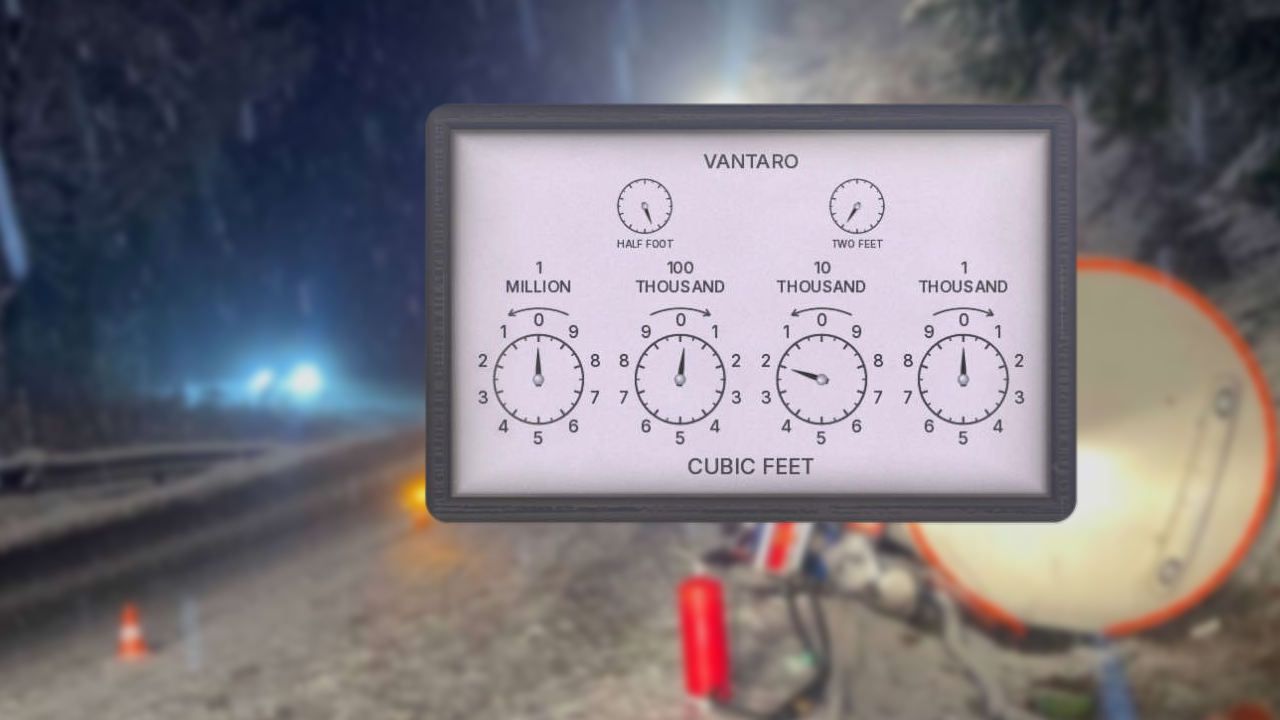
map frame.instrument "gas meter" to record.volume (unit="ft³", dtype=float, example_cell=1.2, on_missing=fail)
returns 2000
